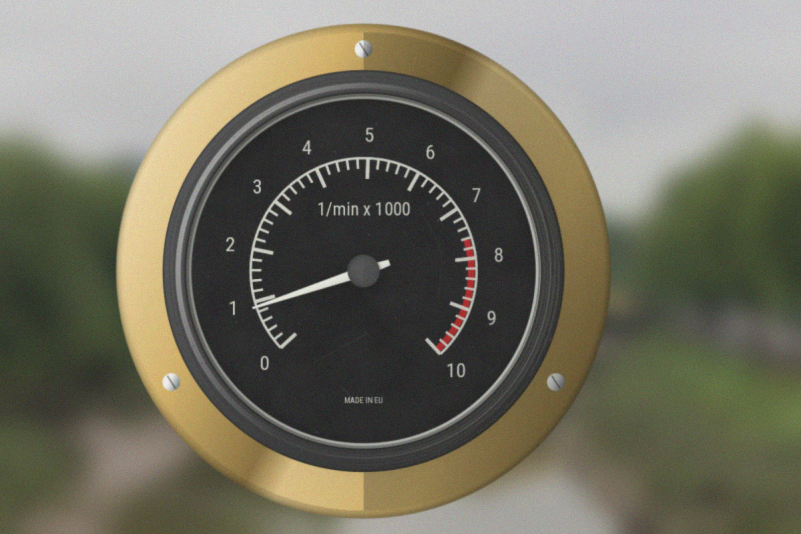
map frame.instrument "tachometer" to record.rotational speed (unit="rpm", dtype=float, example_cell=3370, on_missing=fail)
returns 900
